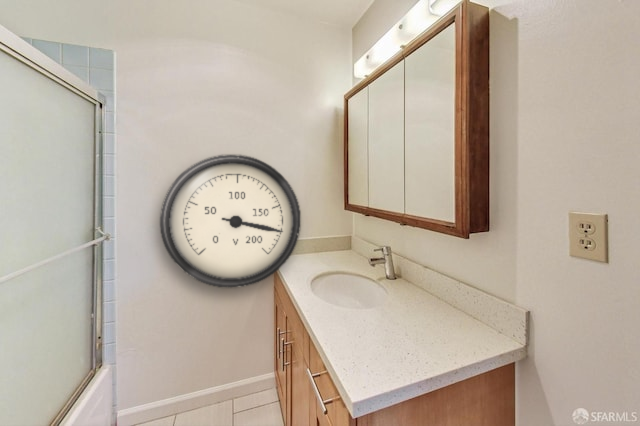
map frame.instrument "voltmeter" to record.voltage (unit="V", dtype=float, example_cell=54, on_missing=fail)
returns 175
